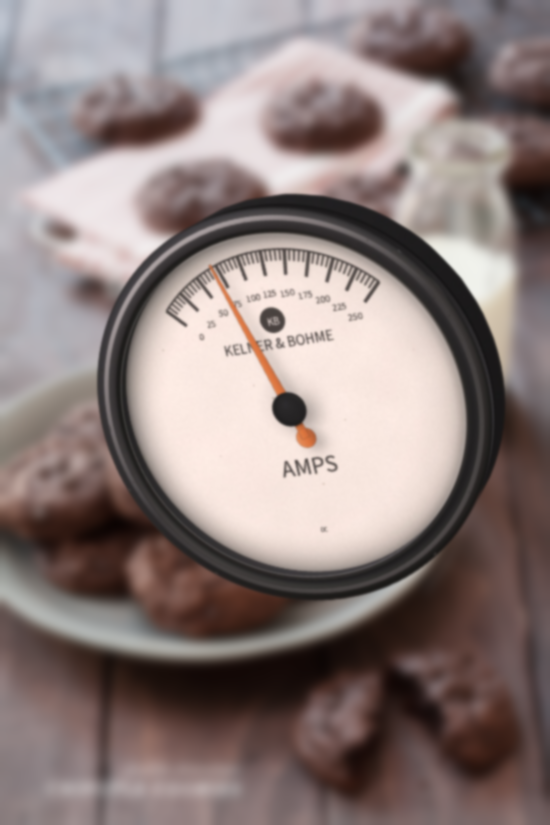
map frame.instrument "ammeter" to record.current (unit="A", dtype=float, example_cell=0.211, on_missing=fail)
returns 75
